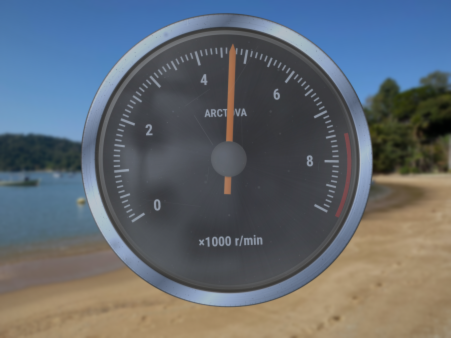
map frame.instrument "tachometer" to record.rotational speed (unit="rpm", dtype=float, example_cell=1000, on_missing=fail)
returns 4700
